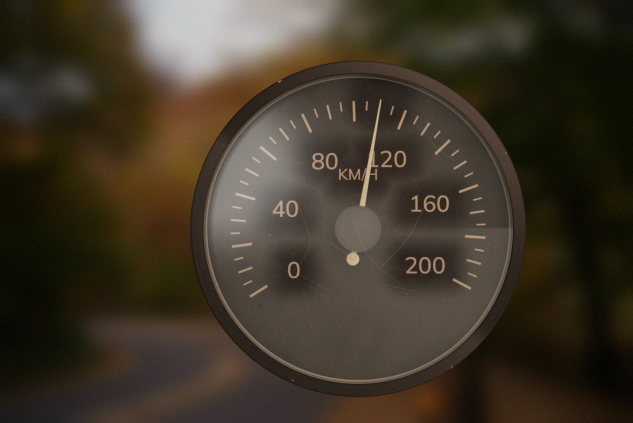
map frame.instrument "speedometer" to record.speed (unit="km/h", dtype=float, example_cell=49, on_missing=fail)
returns 110
